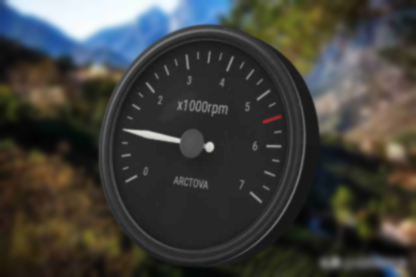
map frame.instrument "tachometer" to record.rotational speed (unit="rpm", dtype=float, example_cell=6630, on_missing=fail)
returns 1000
